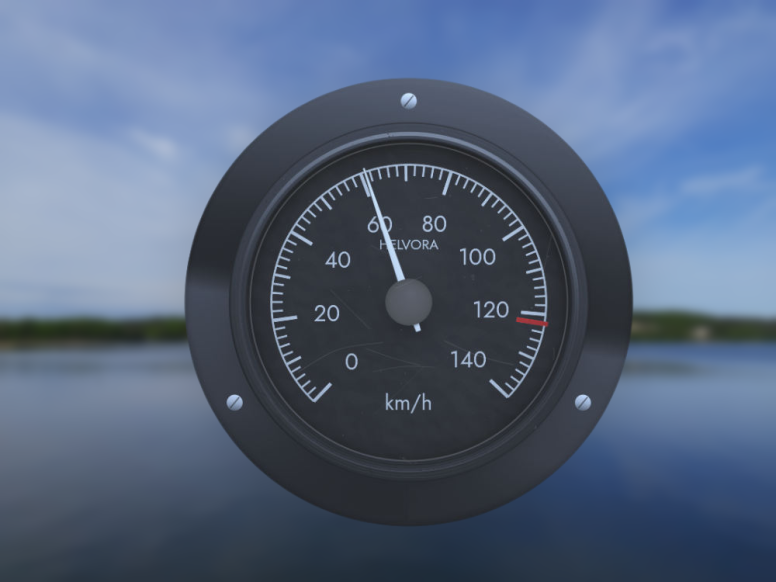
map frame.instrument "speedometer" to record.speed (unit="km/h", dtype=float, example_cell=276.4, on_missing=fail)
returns 61
